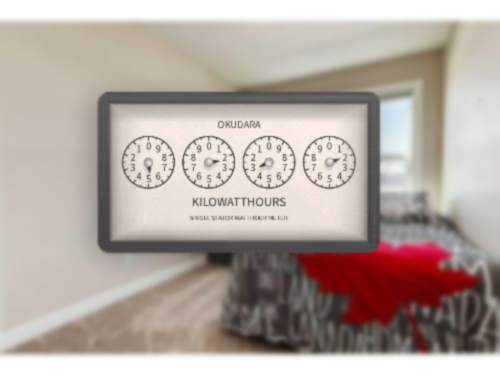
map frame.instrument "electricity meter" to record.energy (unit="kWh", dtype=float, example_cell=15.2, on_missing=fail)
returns 5232
